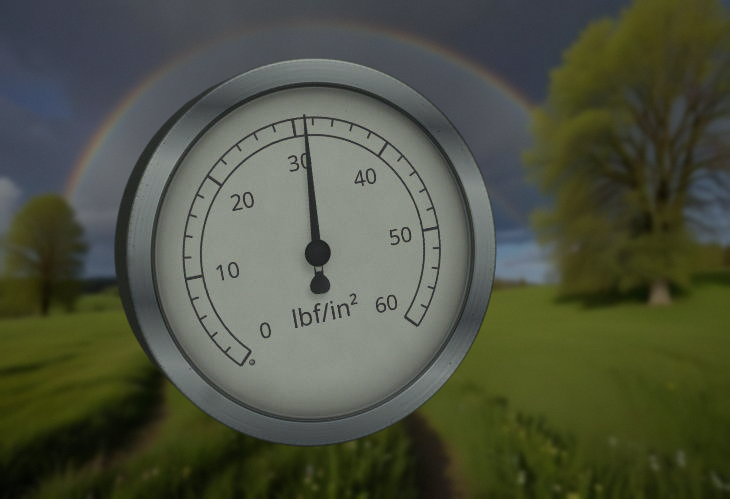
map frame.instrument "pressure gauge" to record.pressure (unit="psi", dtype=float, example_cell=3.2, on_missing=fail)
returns 31
